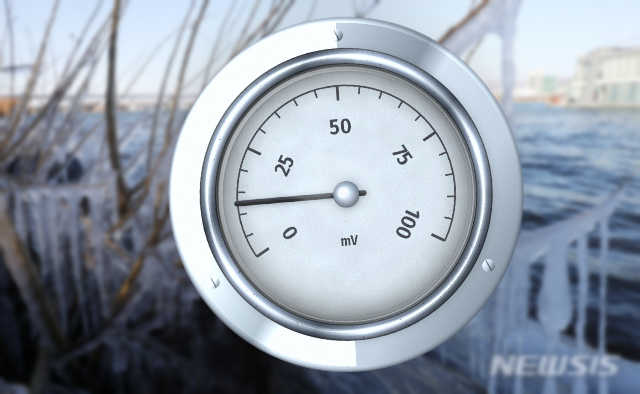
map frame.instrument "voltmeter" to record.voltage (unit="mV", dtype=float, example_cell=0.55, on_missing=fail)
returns 12.5
